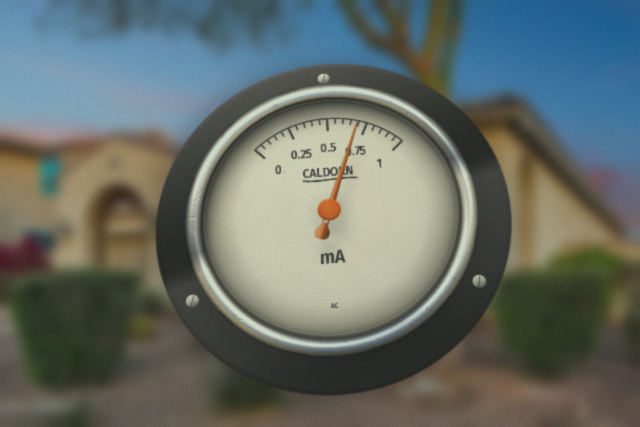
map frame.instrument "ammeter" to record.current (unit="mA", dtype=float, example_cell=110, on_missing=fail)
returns 0.7
